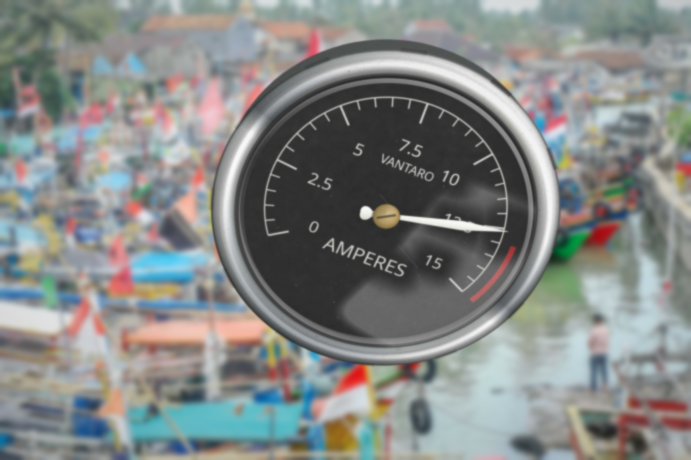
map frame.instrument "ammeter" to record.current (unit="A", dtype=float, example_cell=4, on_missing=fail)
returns 12.5
